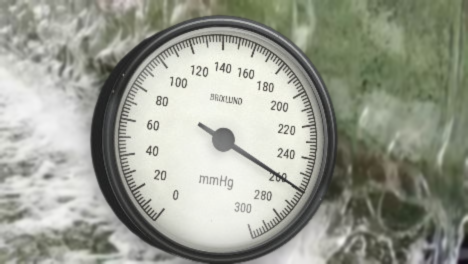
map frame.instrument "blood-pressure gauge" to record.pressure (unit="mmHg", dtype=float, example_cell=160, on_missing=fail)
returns 260
